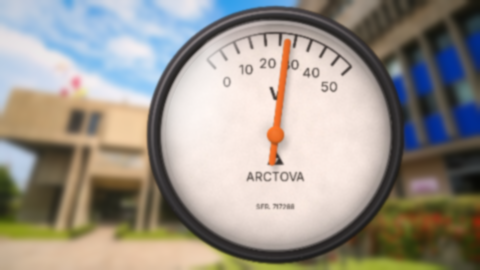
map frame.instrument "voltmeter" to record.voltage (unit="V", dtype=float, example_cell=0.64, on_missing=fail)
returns 27.5
